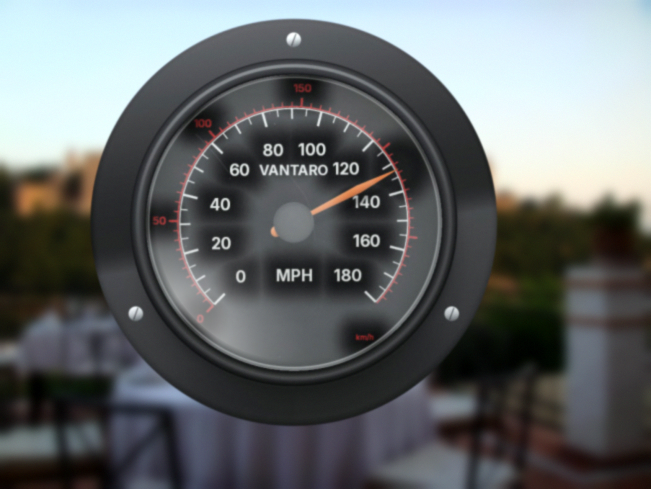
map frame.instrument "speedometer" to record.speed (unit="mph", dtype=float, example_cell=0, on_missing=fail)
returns 132.5
